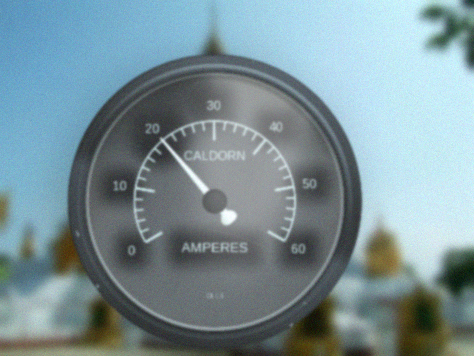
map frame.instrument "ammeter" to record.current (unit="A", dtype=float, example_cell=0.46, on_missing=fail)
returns 20
